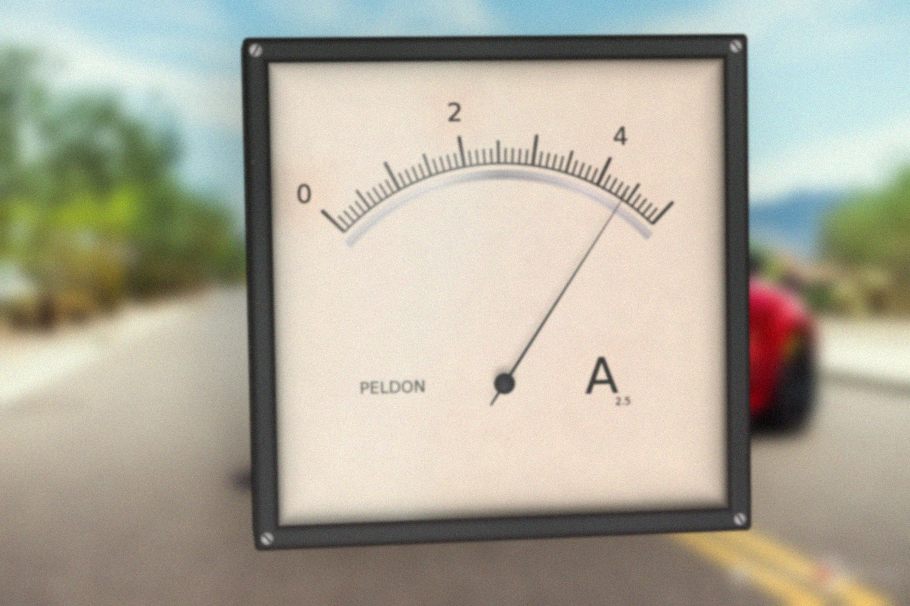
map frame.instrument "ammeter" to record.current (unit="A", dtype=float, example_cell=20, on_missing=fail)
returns 4.4
